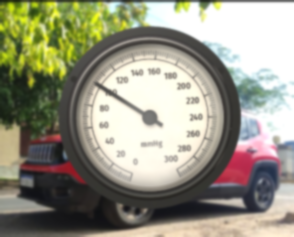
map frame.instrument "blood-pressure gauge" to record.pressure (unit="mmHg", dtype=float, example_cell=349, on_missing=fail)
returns 100
